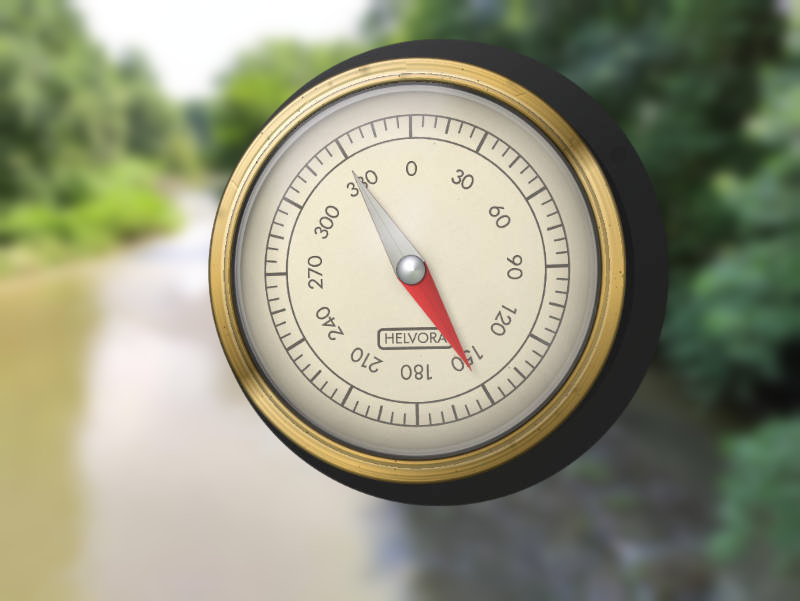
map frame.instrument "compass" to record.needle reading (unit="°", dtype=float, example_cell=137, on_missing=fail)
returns 150
